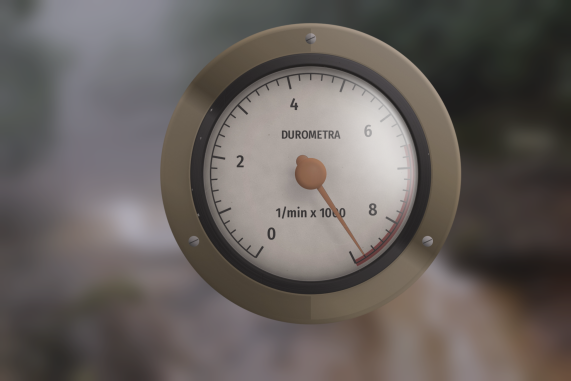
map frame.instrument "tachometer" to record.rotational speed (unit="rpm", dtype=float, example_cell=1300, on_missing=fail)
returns 8800
